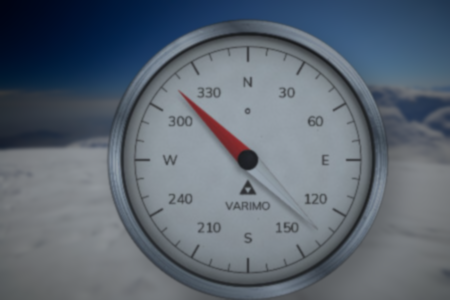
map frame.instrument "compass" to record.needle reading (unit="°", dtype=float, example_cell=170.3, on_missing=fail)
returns 315
